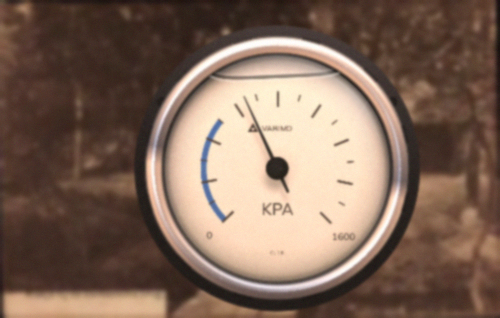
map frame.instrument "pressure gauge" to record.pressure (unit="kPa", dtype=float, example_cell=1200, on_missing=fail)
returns 650
